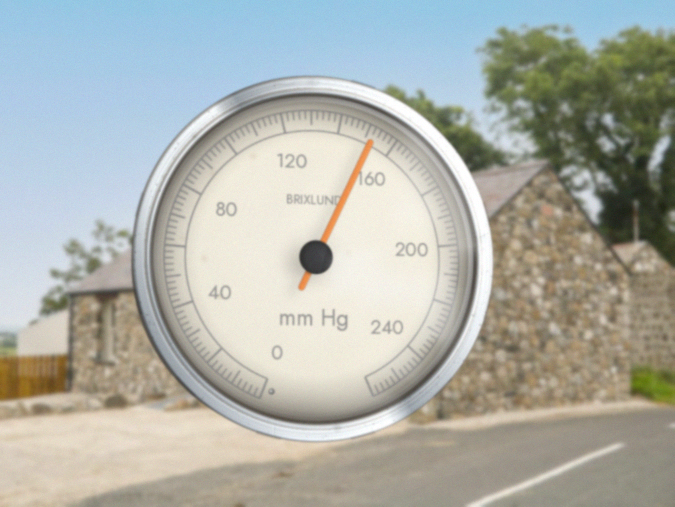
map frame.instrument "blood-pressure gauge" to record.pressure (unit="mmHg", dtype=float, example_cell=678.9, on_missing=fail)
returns 152
